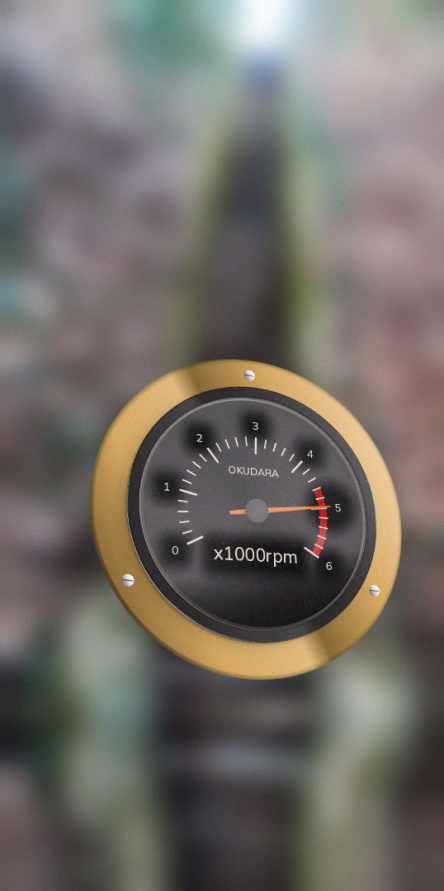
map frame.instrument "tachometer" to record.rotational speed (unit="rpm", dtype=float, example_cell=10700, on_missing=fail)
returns 5000
